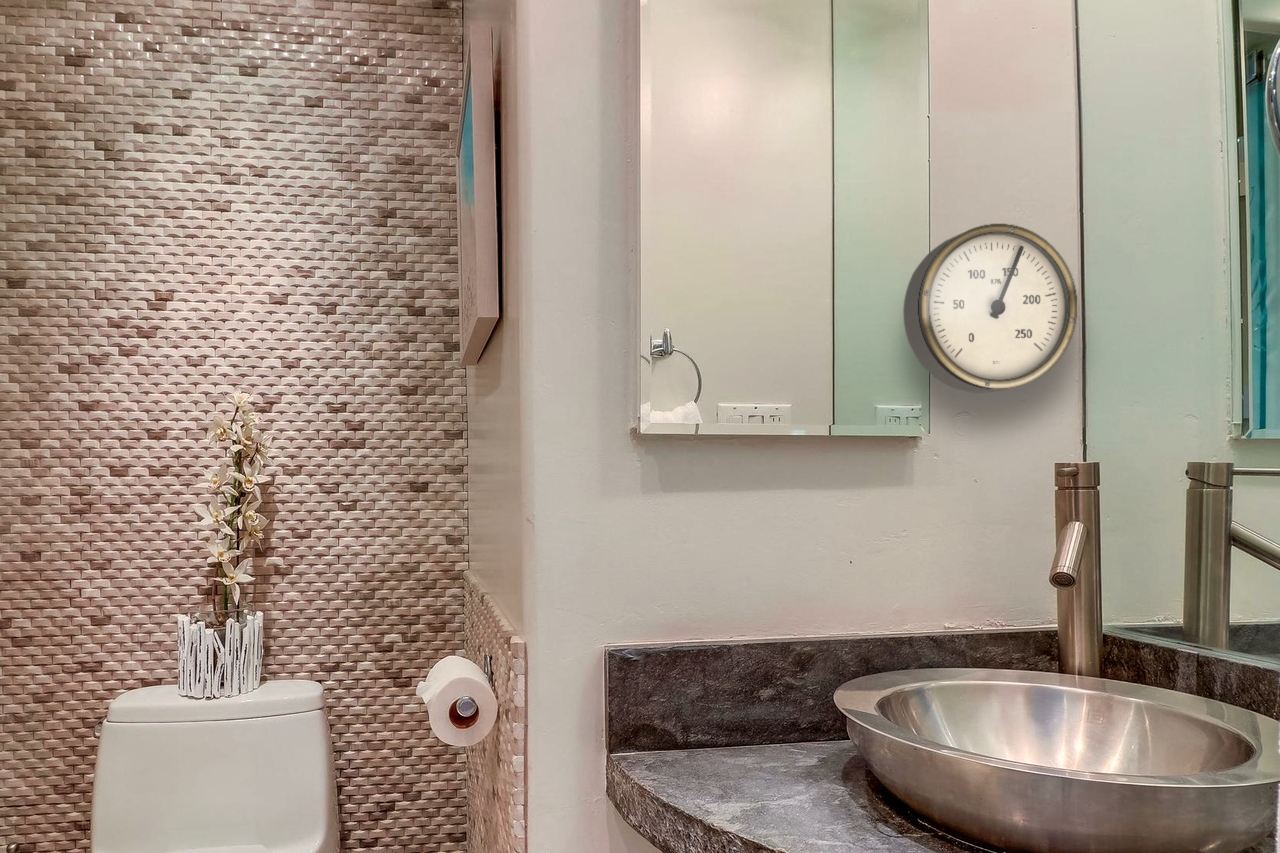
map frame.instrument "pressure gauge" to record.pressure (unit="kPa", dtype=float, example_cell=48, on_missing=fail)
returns 150
